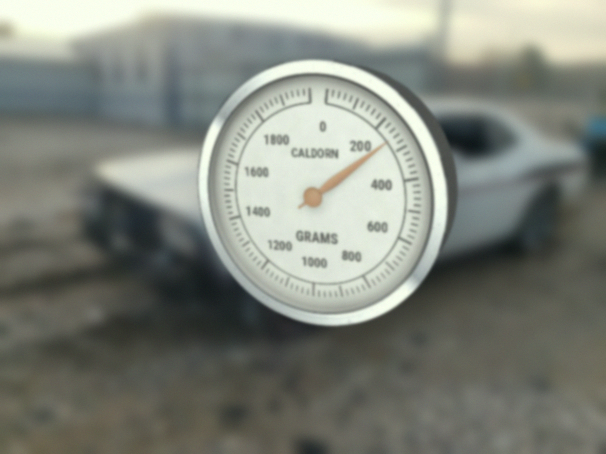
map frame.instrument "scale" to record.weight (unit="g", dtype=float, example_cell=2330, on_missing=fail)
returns 260
